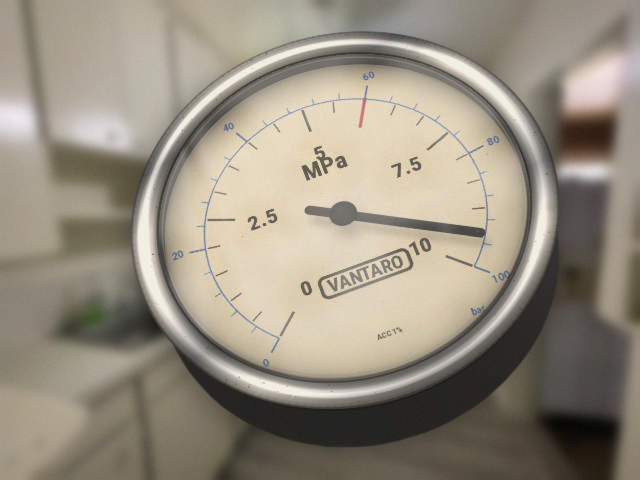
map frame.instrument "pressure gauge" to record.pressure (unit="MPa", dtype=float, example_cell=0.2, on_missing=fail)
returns 9.5
